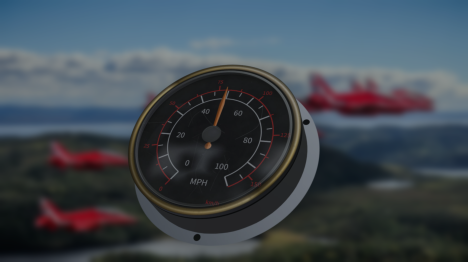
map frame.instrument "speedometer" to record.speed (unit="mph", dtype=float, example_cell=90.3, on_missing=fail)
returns 50
